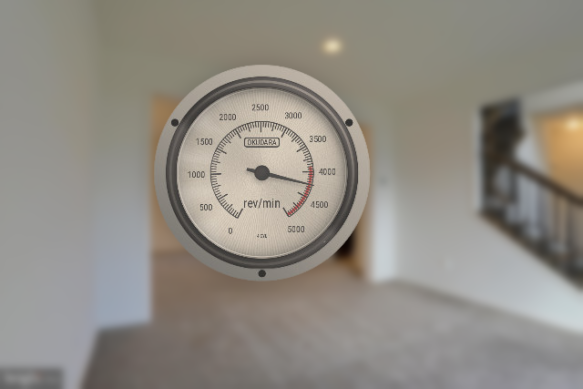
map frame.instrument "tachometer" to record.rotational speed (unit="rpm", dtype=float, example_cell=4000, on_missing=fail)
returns 4250
